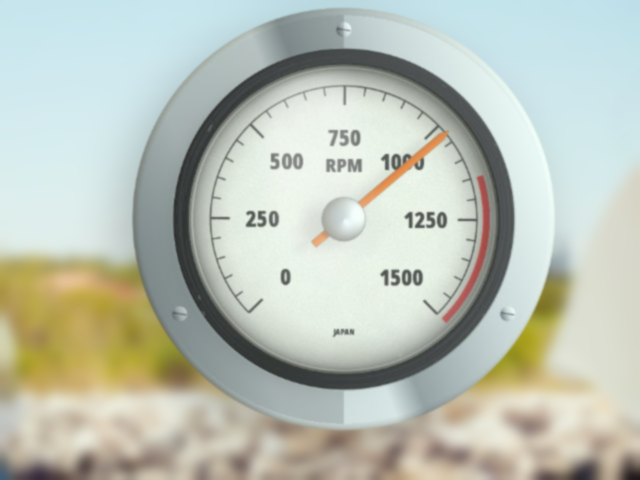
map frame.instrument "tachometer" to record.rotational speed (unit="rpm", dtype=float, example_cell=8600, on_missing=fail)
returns 1025
